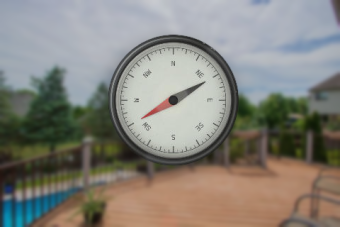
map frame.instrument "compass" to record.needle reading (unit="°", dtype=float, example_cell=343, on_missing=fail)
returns 240
